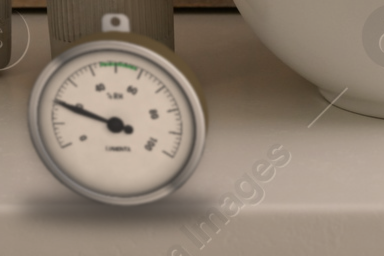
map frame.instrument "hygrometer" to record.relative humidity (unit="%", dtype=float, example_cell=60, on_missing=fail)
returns 20
